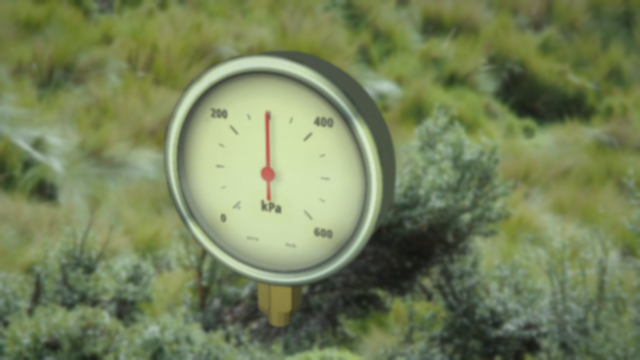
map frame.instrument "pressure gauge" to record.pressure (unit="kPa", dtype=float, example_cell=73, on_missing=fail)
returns 300
